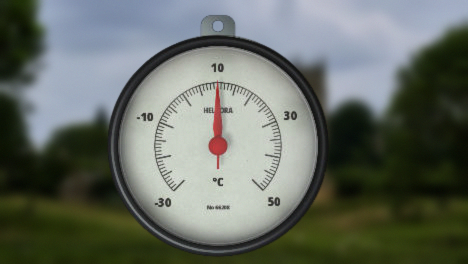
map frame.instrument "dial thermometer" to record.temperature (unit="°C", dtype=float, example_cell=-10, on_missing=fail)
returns 10
